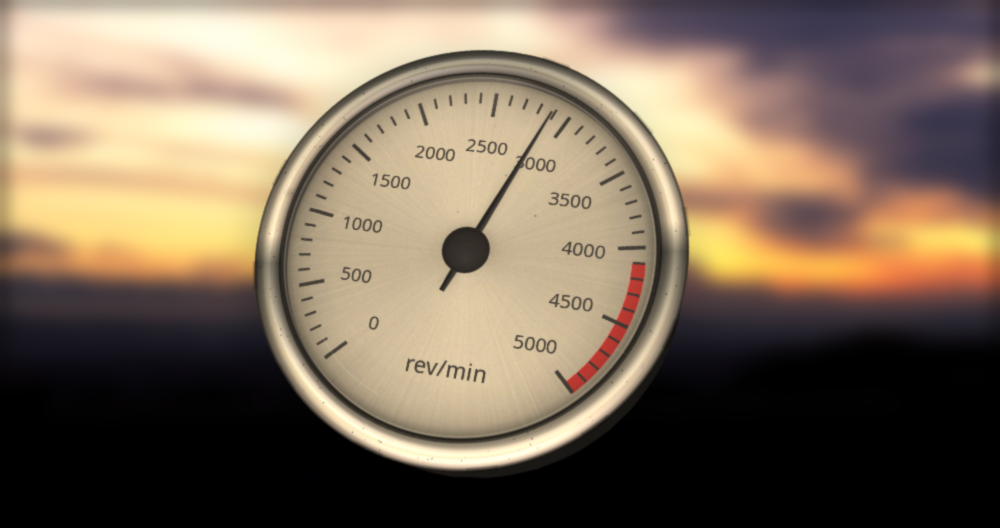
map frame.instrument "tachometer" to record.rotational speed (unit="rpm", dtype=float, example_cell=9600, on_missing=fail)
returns 2900
